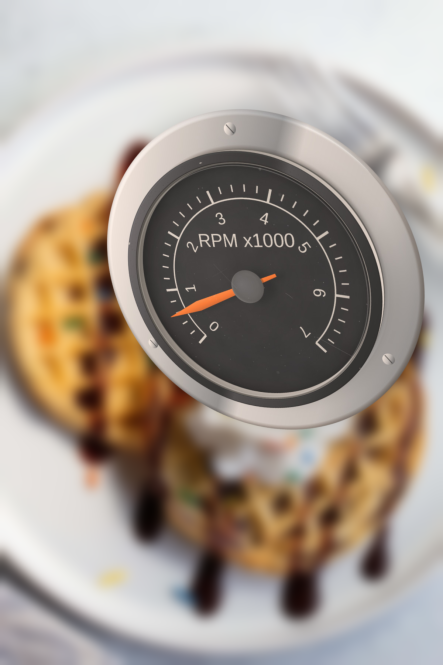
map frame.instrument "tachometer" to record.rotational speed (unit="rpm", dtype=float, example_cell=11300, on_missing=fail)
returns 600
